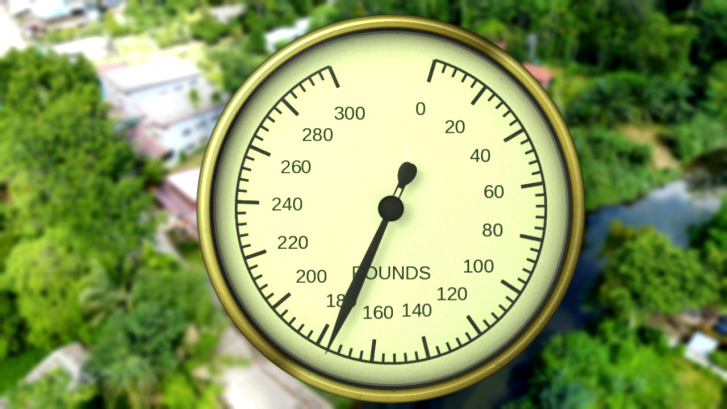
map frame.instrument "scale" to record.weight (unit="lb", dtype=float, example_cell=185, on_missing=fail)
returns 176
